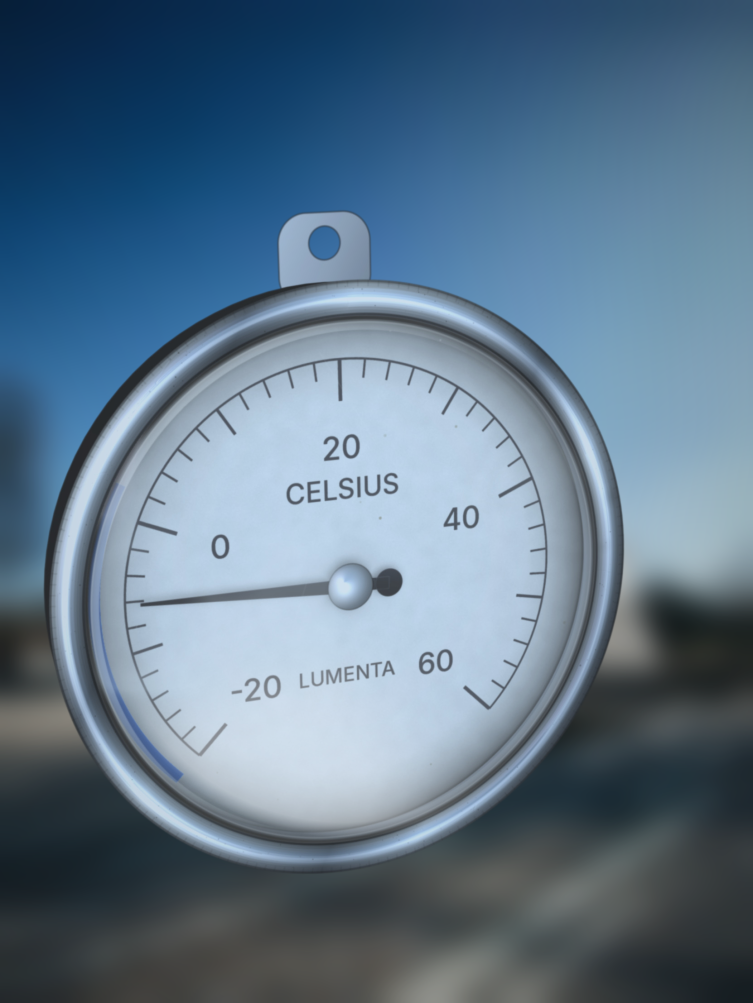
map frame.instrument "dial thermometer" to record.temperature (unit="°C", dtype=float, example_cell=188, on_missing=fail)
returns -6
